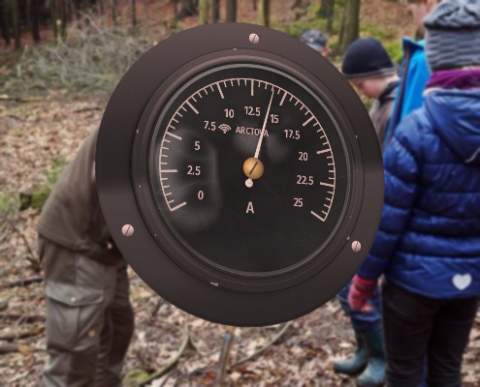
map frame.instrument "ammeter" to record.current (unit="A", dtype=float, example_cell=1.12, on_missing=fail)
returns 14
